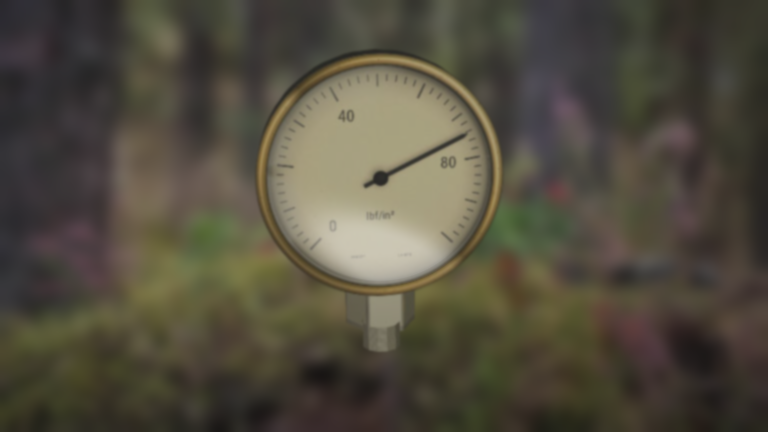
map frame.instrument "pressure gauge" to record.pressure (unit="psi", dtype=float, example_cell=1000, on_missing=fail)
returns 74
